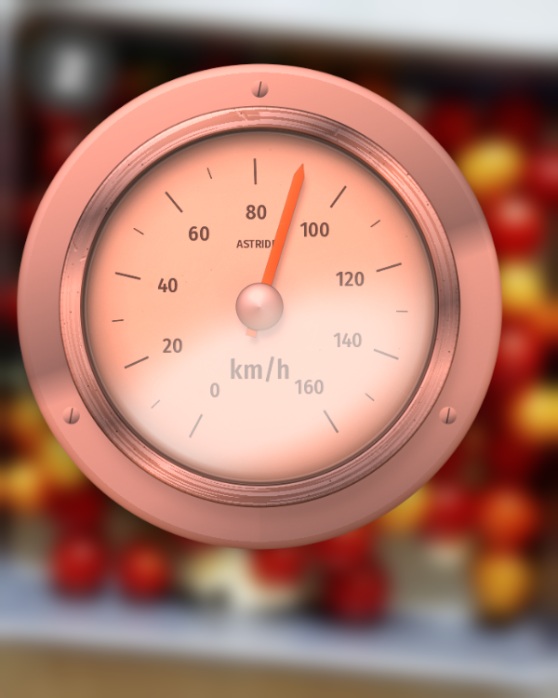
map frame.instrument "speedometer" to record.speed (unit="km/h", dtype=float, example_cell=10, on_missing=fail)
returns 90
